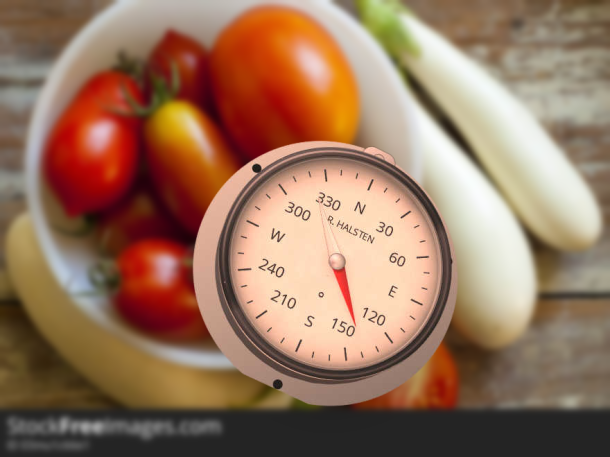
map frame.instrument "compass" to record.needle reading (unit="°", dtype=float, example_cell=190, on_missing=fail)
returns 140
